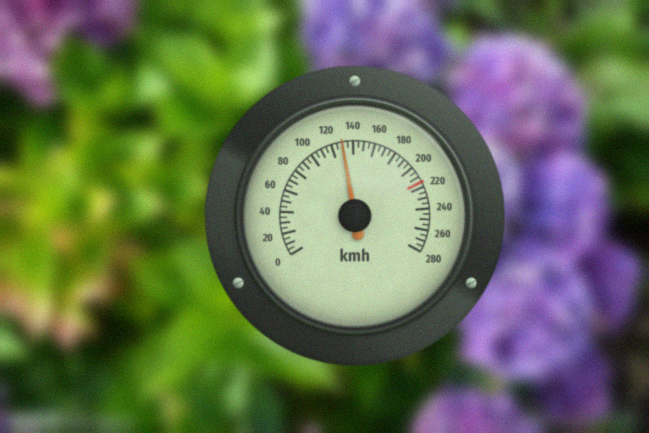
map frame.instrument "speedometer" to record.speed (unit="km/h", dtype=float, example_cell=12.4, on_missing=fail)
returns 130
